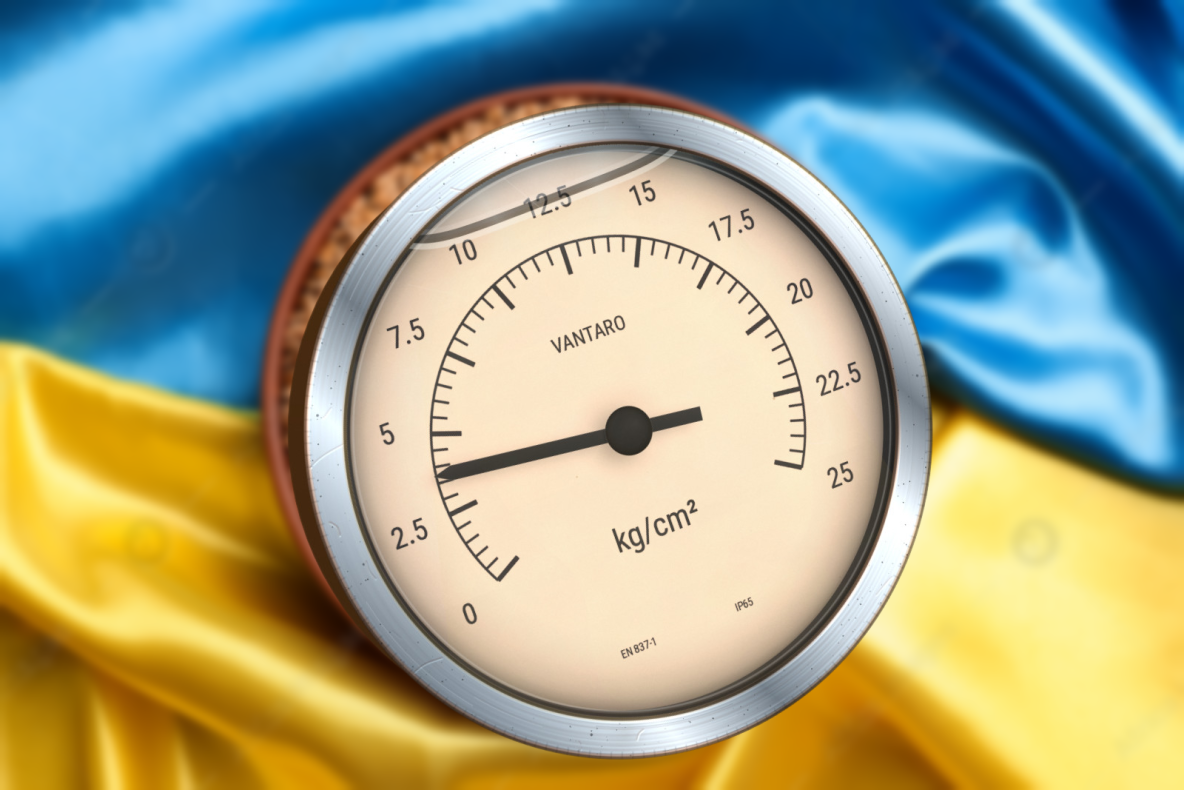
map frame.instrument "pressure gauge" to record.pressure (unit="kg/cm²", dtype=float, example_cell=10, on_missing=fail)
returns 3.75
